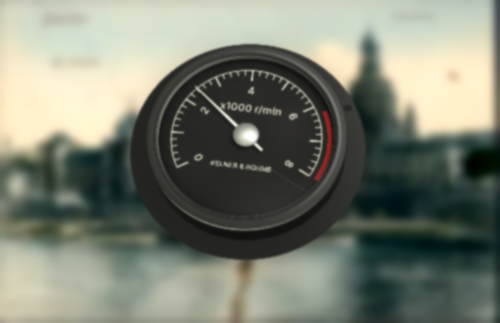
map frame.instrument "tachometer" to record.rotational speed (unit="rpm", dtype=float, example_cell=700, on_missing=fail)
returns 2400
